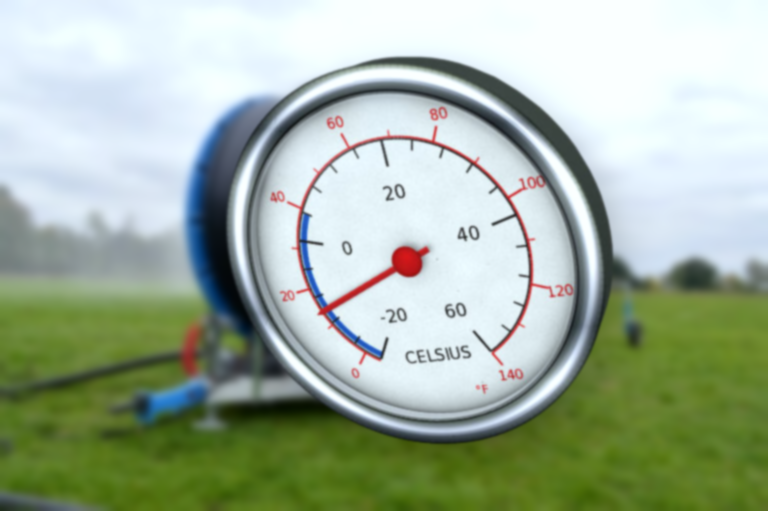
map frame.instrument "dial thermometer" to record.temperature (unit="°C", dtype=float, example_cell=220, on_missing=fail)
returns -10
